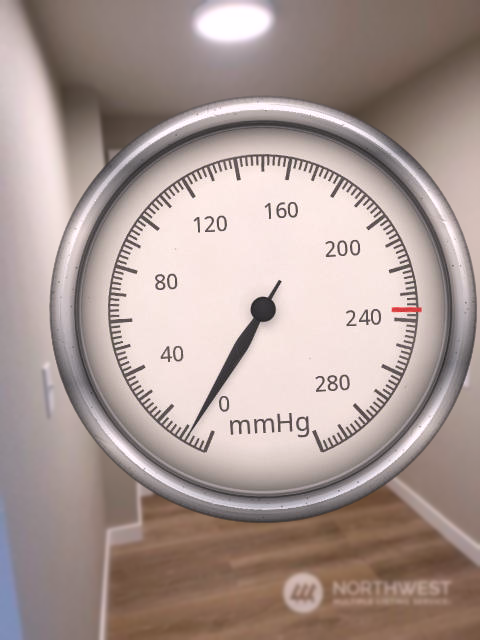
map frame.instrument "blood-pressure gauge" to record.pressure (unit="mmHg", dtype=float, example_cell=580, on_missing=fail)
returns 8
